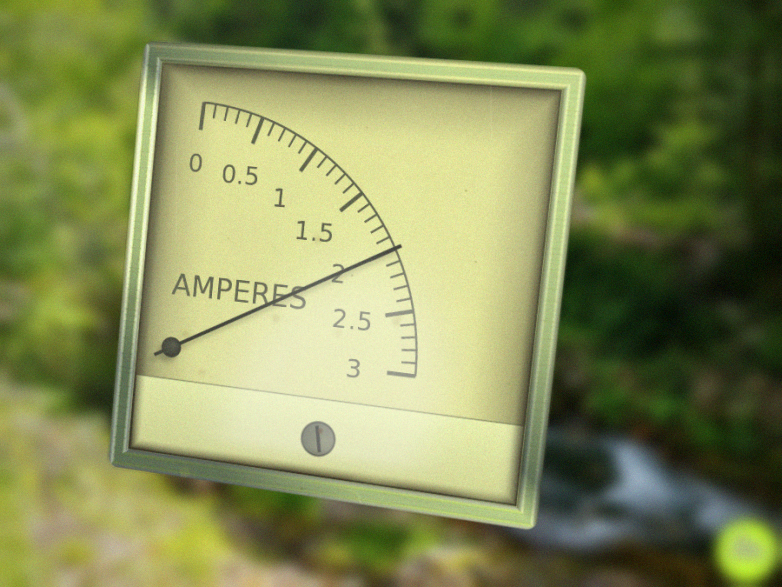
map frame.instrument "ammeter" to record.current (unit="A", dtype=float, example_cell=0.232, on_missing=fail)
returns 2
